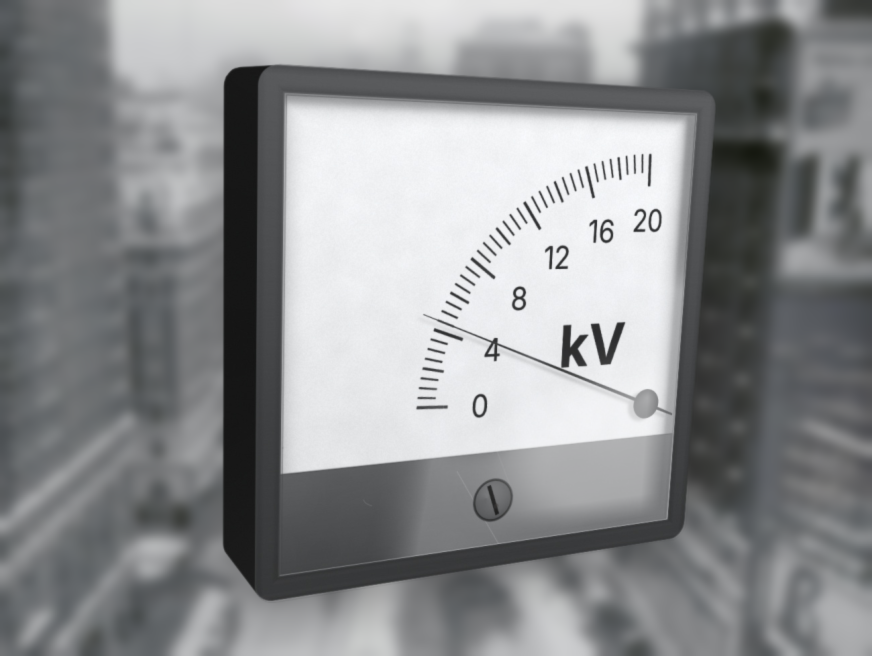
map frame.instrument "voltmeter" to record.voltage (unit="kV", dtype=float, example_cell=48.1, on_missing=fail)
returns 4.5
